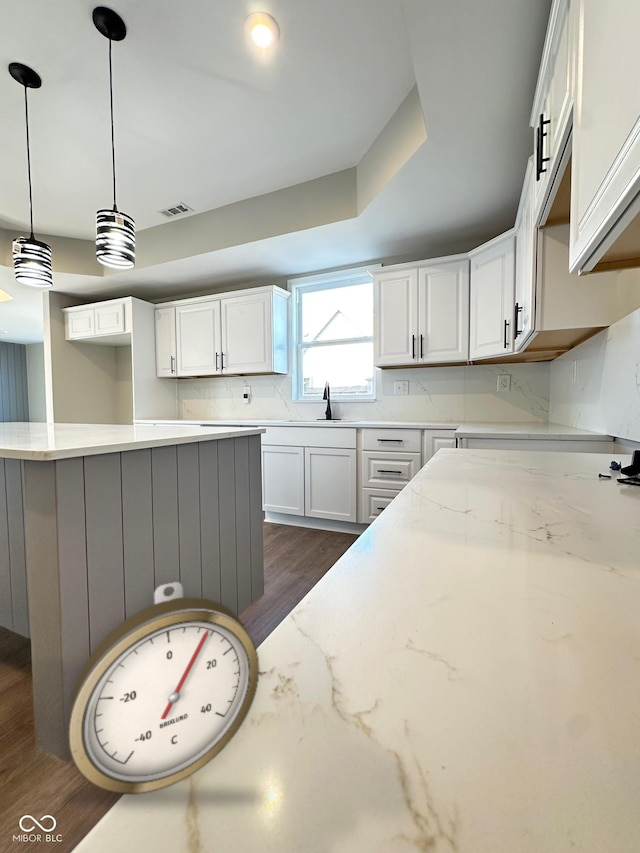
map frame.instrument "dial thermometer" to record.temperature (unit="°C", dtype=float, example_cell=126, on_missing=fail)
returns 10
